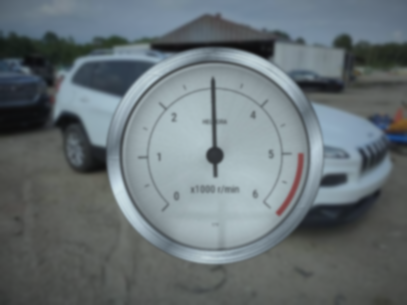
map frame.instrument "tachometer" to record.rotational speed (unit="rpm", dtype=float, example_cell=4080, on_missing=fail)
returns 3000
